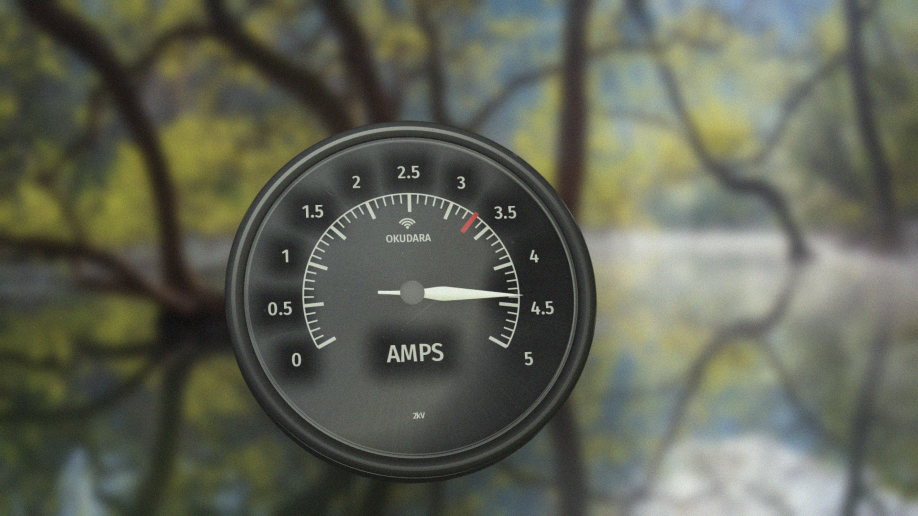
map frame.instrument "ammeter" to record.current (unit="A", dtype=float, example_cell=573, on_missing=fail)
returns 4.4
